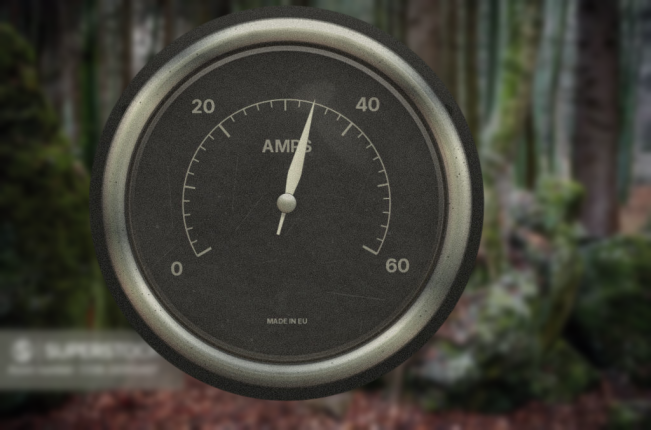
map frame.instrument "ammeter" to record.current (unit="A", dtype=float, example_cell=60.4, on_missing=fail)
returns 34
